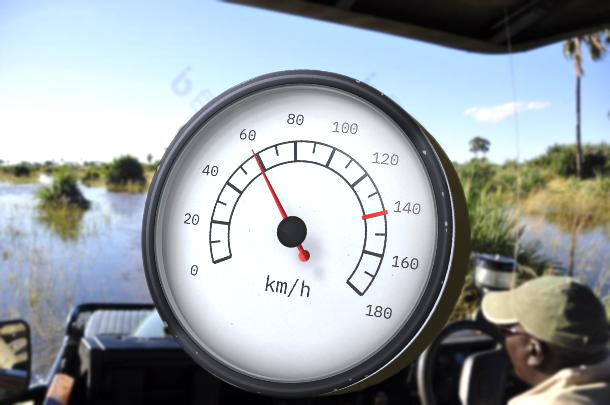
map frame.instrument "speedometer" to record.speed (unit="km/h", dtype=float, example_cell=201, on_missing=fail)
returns 60
